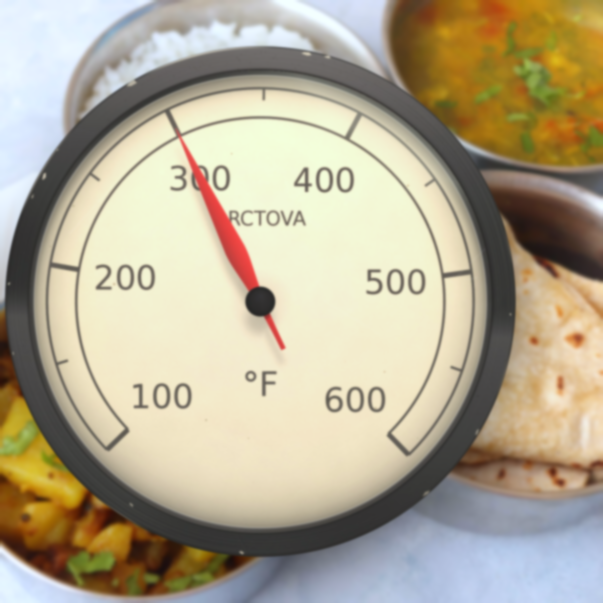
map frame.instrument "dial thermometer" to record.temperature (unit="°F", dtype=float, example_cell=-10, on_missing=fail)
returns 300
